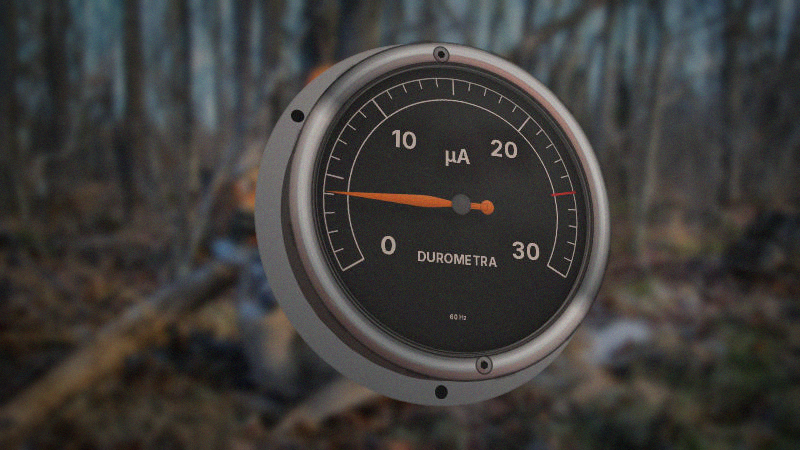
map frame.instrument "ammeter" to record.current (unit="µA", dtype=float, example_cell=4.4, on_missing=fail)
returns 4
